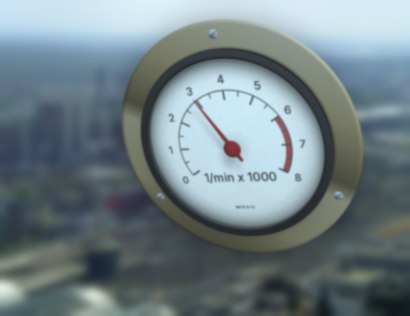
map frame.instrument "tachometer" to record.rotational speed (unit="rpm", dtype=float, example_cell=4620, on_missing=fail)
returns 3000
